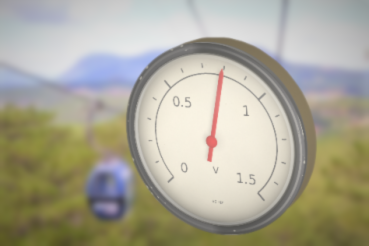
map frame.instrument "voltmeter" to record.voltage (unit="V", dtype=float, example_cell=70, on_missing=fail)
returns 0.8
